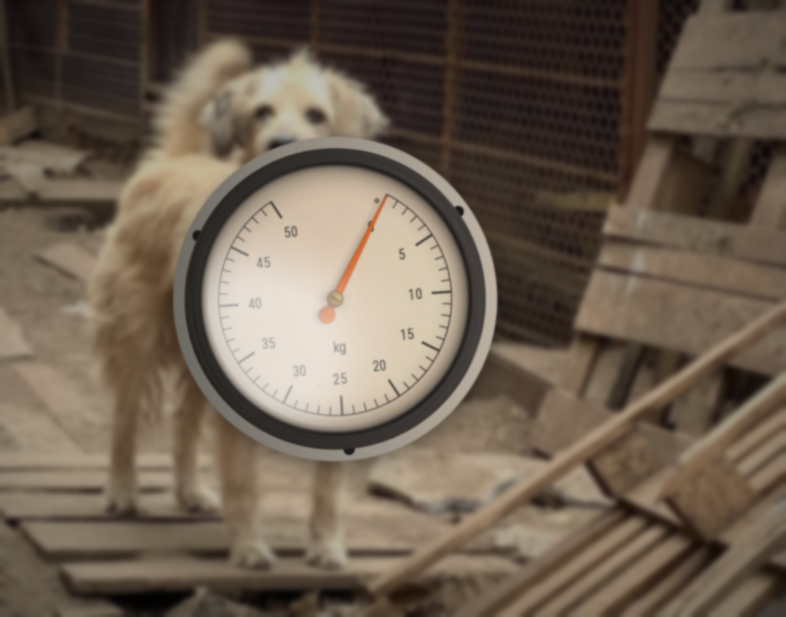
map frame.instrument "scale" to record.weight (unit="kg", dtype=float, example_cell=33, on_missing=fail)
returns 0
